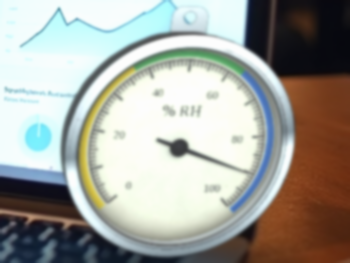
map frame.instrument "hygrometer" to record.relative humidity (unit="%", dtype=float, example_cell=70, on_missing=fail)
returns 90
